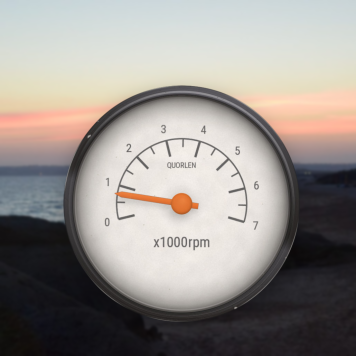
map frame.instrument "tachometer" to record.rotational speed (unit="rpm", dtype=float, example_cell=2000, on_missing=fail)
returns 750
